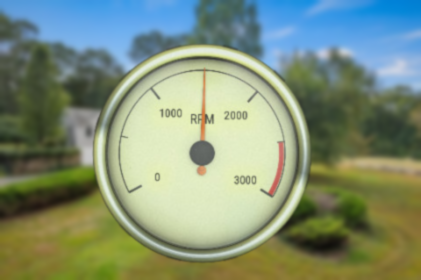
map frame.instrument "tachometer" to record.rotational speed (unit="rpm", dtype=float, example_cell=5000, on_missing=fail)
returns 1500
